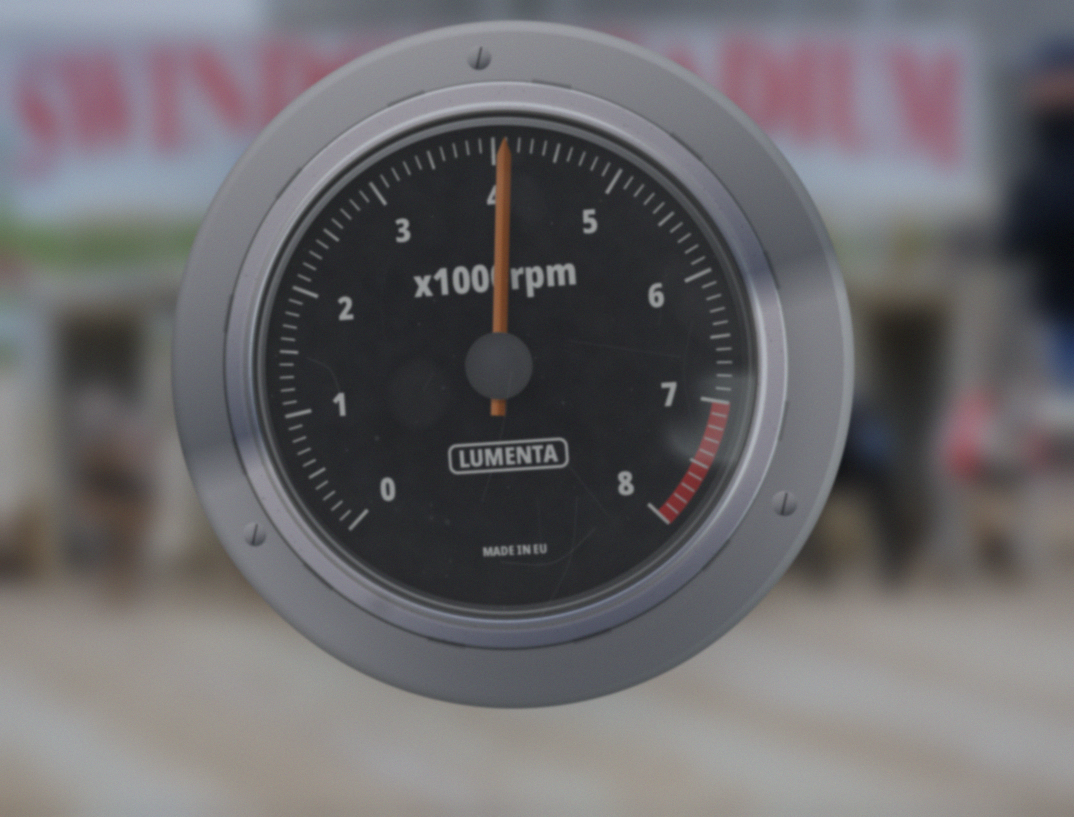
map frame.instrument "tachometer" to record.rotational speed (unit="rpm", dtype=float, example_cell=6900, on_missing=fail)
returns 4100
